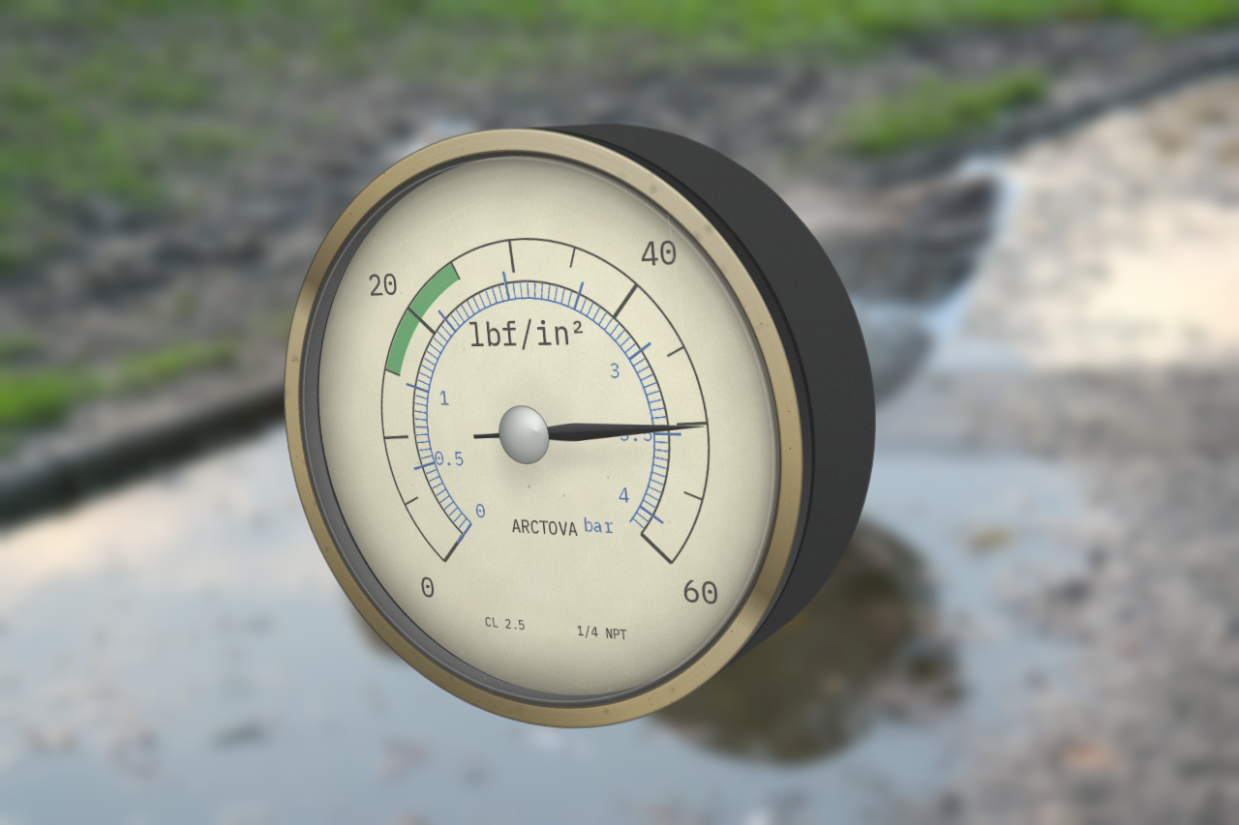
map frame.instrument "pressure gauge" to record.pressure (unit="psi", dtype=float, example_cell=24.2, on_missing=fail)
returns 50
